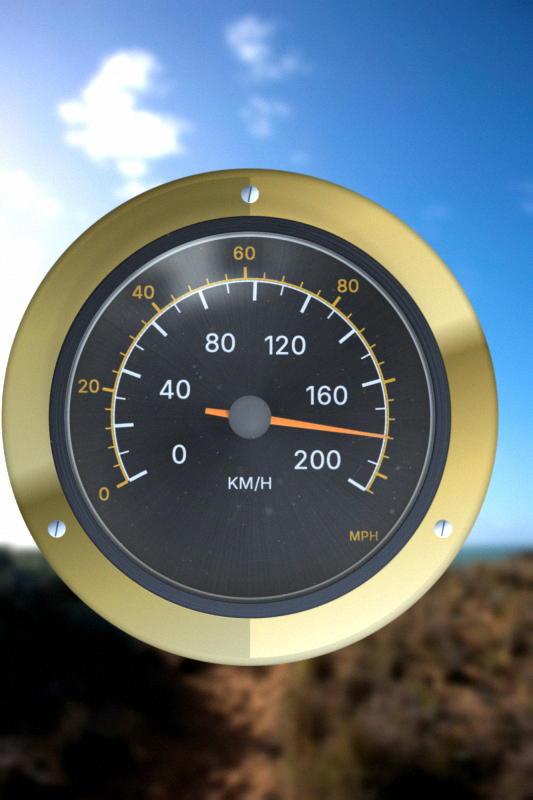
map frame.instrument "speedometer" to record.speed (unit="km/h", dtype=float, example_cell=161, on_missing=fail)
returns 180
